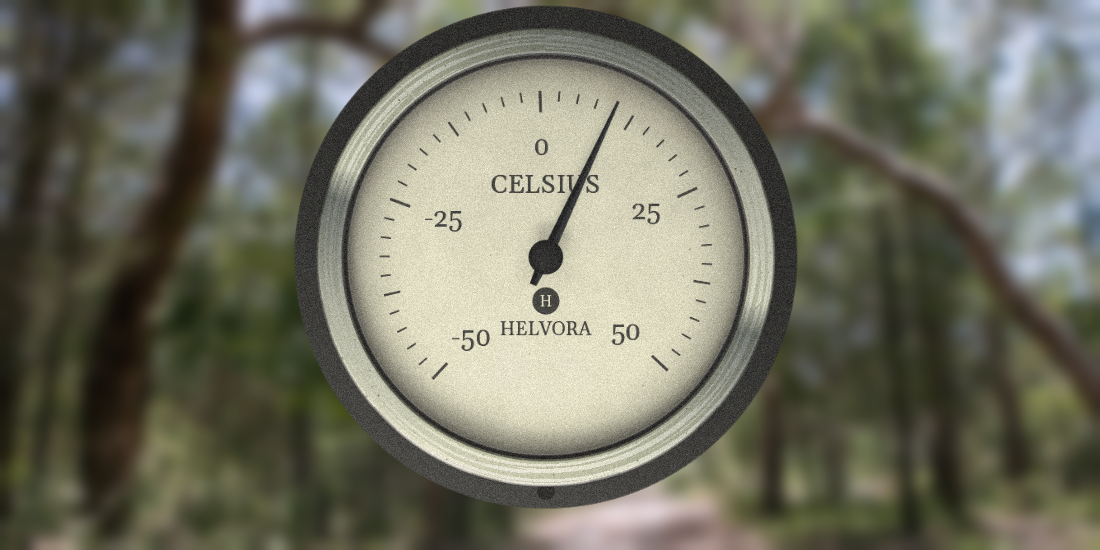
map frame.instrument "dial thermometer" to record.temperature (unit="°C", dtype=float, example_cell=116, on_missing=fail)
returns 10
